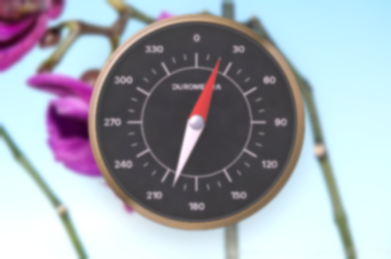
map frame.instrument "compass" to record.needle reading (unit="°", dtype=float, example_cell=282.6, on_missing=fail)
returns 20
